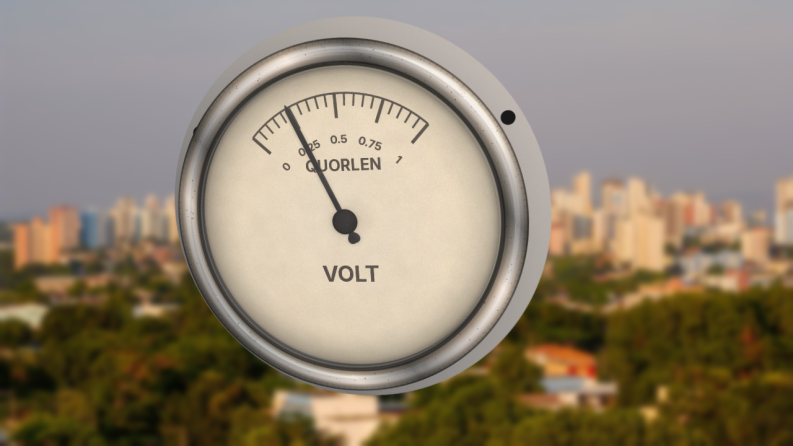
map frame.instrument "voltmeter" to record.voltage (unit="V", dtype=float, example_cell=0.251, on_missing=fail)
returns 0.25
